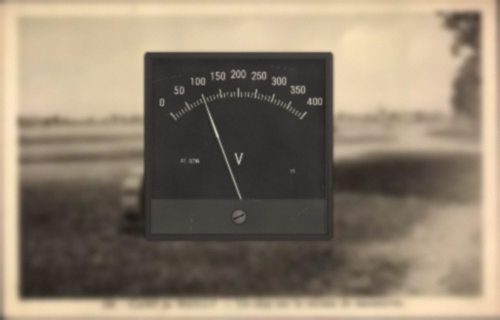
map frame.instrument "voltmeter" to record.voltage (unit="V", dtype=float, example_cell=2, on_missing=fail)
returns 100
